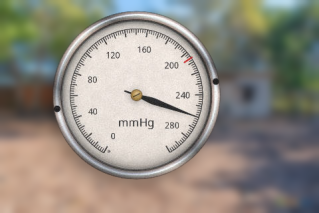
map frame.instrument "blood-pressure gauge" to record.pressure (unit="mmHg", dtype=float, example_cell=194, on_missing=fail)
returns 260
